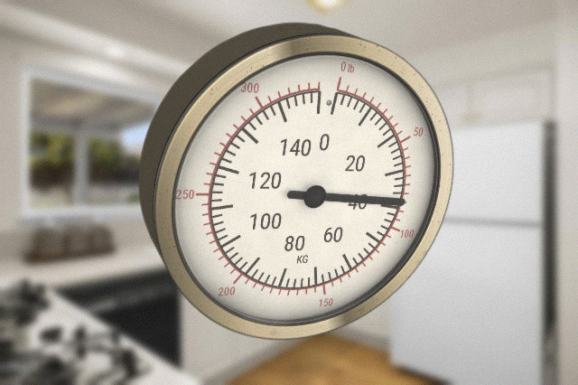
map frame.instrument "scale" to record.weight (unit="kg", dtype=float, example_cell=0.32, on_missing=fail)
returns 38
